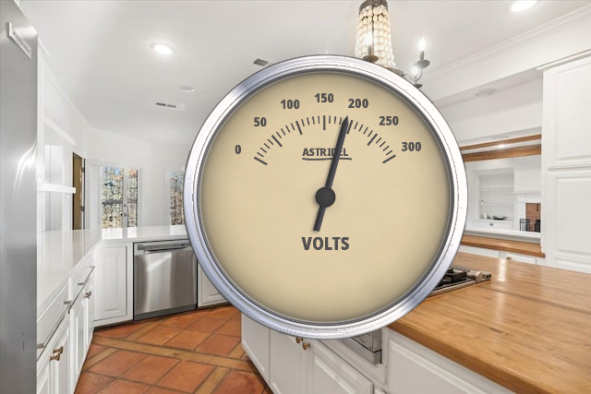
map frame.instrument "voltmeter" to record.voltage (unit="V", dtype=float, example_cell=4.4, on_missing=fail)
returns 190
